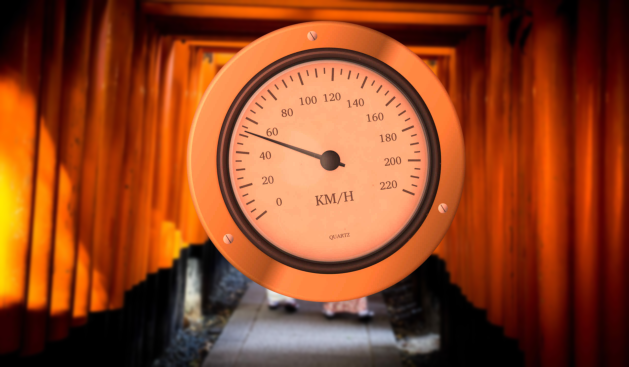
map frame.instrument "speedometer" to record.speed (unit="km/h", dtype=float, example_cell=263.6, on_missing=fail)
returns 52.5
